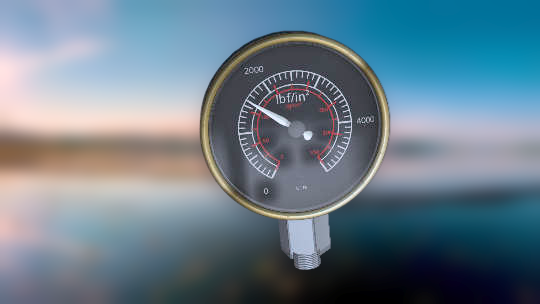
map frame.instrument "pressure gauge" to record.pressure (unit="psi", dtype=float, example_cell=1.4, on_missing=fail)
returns 1600
